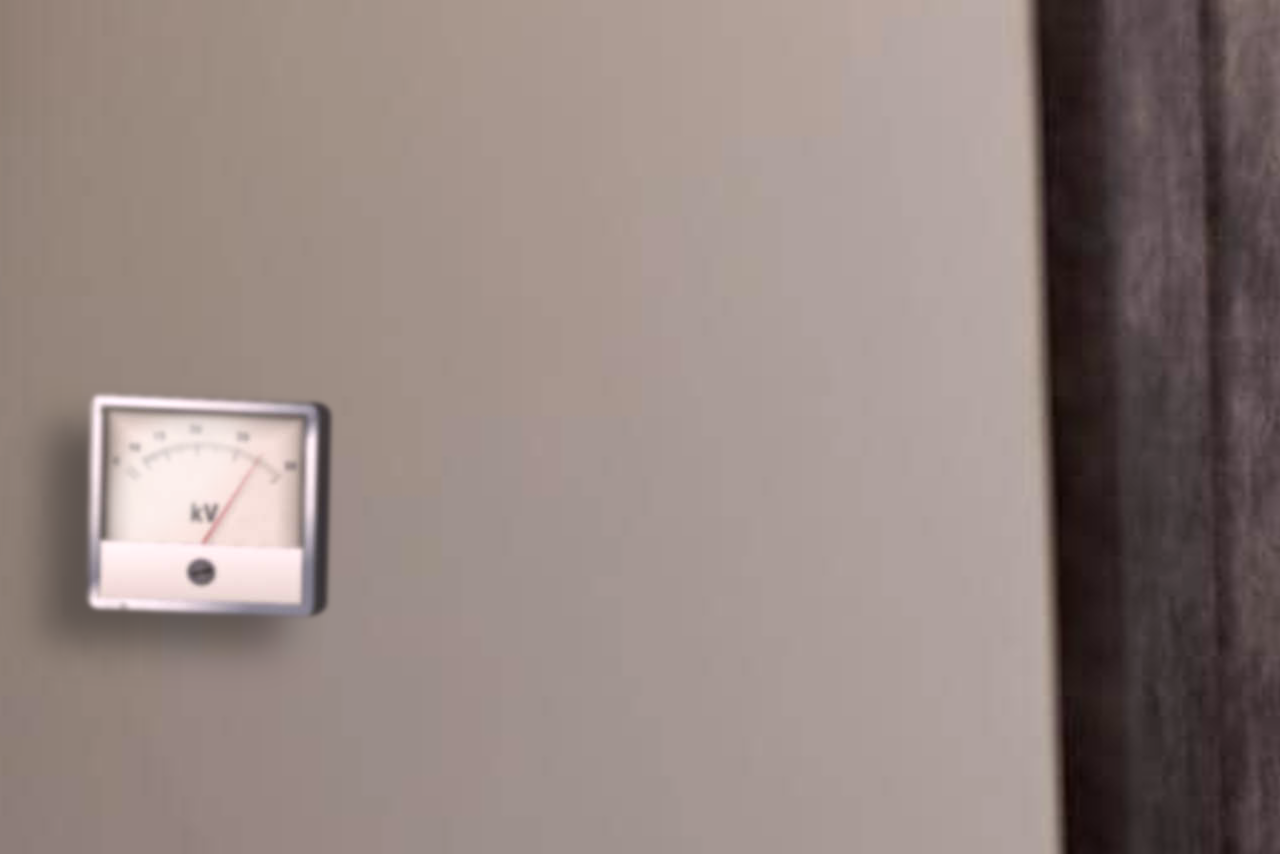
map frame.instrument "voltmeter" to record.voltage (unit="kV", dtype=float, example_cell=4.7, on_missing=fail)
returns 27.5
